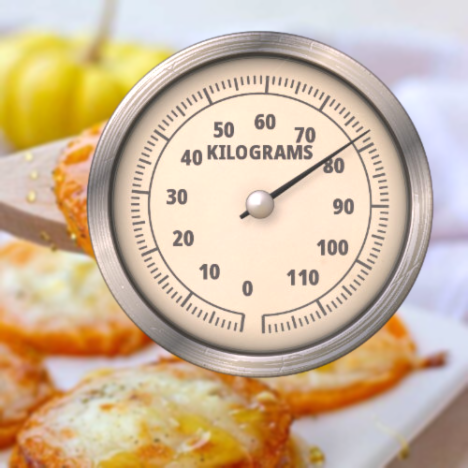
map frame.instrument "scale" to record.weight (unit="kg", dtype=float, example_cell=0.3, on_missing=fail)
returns 78
